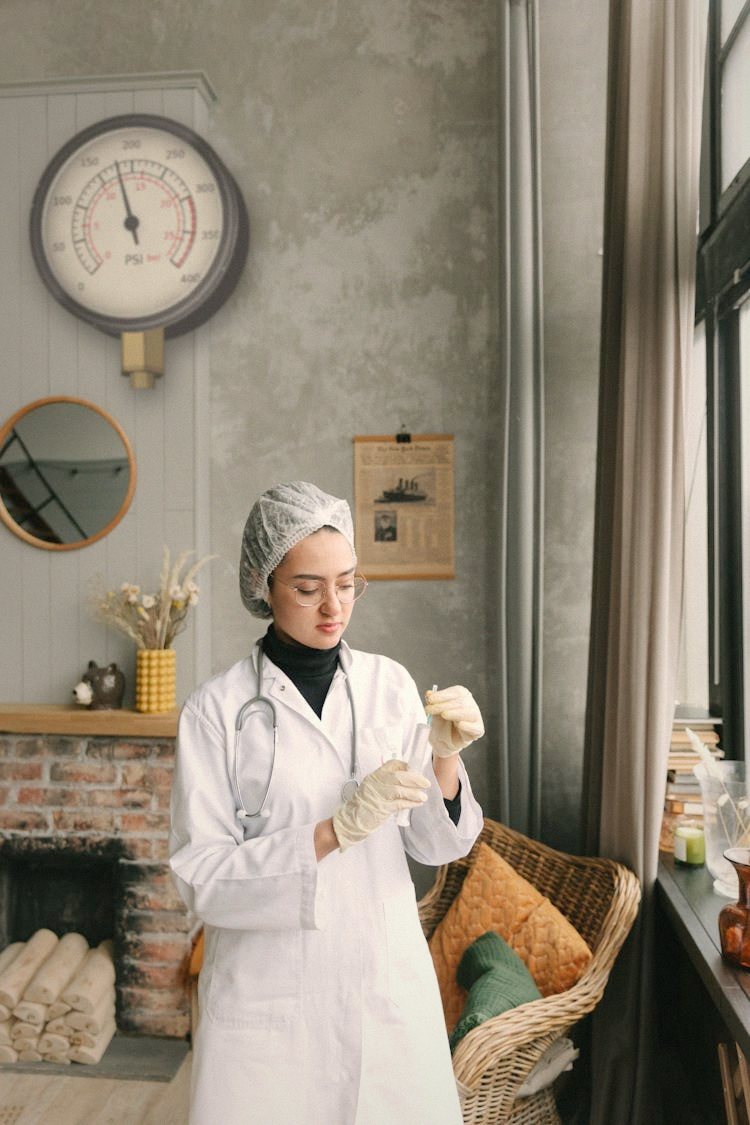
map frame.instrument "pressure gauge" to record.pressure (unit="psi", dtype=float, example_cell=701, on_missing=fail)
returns 180
